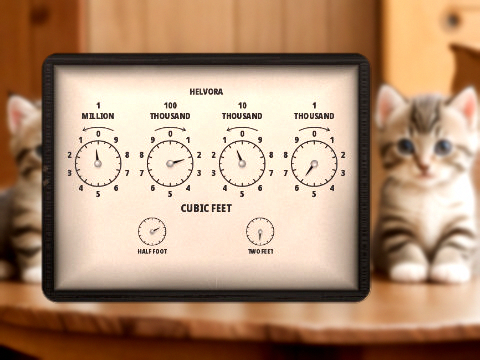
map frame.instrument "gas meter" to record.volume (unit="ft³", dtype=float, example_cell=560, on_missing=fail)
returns 20600
